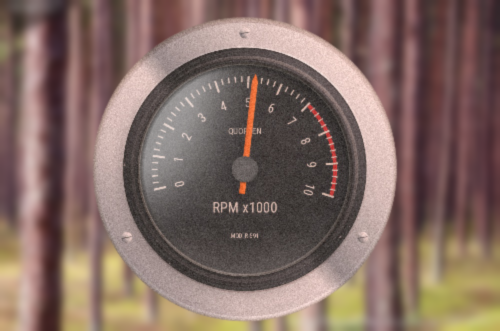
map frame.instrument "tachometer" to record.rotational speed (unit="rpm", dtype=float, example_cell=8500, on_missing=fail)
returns 5200
